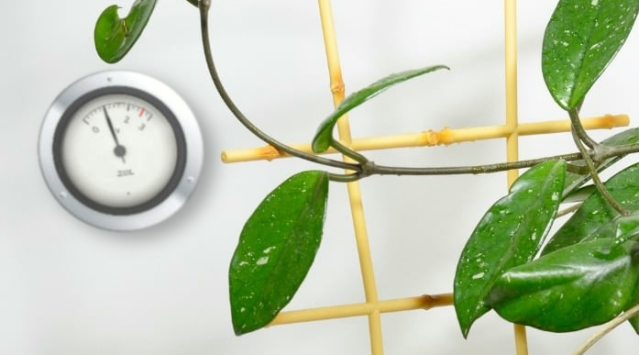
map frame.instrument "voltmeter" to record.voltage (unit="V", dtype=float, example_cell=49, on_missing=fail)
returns 1
